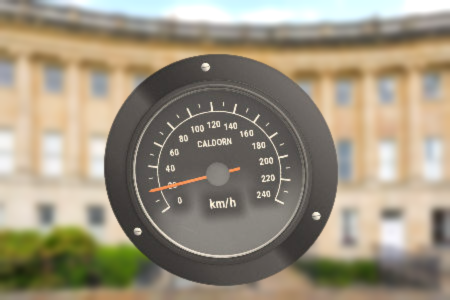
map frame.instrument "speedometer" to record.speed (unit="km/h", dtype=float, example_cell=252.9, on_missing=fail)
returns 20
